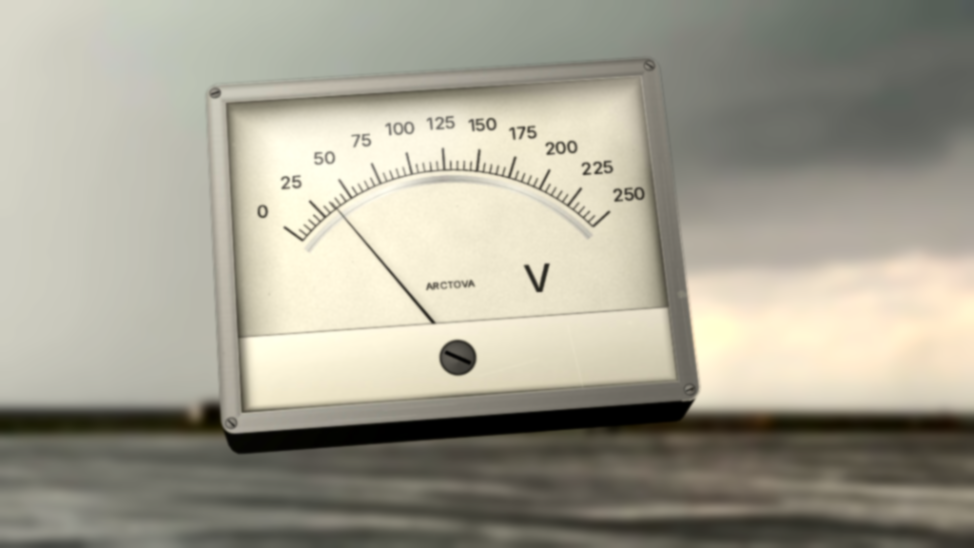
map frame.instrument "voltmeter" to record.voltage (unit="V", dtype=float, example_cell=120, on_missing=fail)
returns 35
